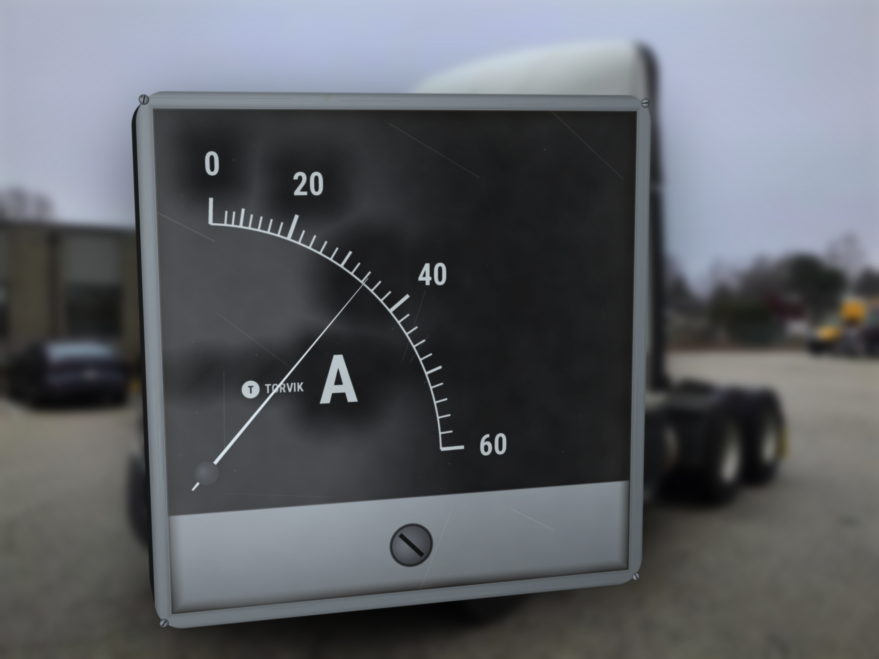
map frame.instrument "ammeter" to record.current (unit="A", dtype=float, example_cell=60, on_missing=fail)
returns 34
